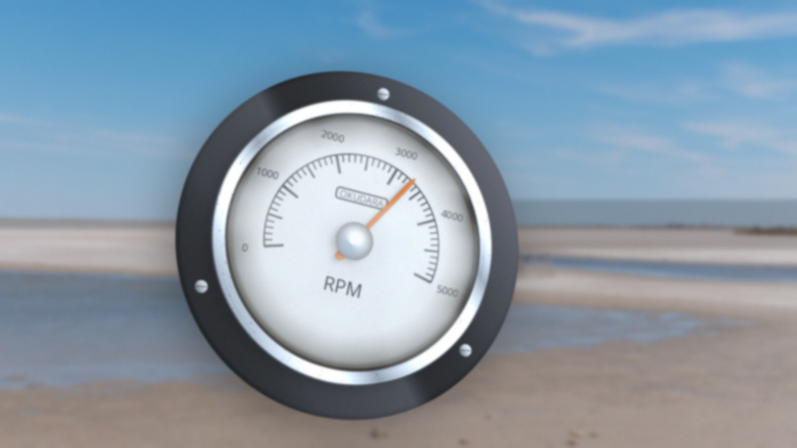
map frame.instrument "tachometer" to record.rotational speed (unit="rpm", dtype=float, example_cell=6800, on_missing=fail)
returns 3300
